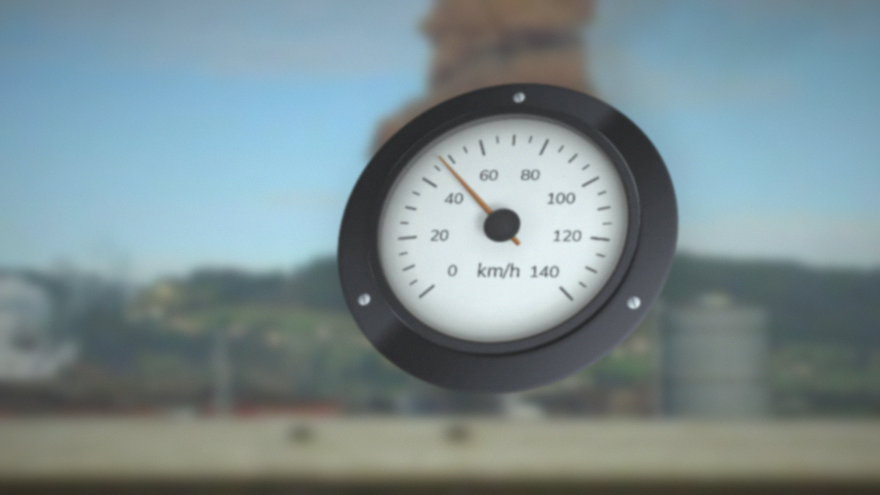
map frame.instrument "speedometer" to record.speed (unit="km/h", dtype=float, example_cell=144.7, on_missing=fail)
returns 47.5
